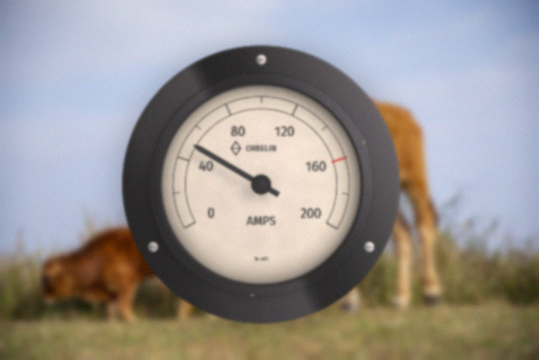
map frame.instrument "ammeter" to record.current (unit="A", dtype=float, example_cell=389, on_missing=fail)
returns 50
